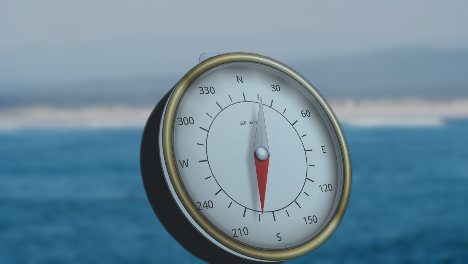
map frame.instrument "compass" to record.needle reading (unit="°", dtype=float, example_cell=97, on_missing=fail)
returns 195
